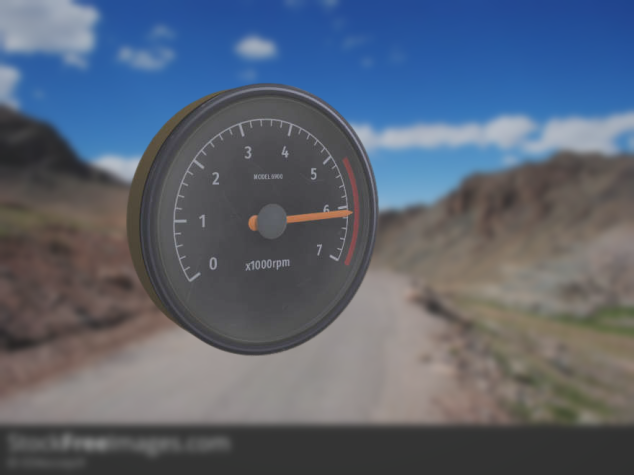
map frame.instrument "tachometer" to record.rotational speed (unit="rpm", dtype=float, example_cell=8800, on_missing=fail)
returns 6100
